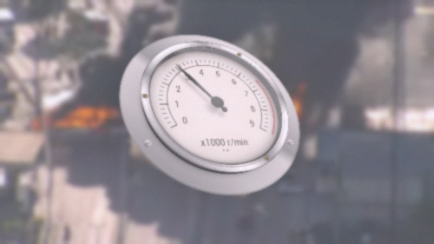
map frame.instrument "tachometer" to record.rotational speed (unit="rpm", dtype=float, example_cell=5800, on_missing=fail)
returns 3000
